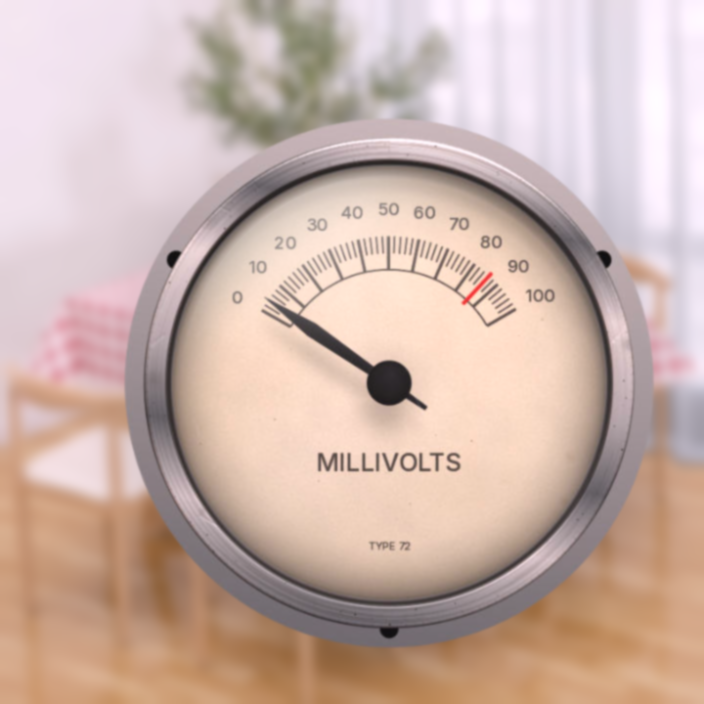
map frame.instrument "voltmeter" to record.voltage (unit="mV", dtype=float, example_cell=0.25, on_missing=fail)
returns 4
